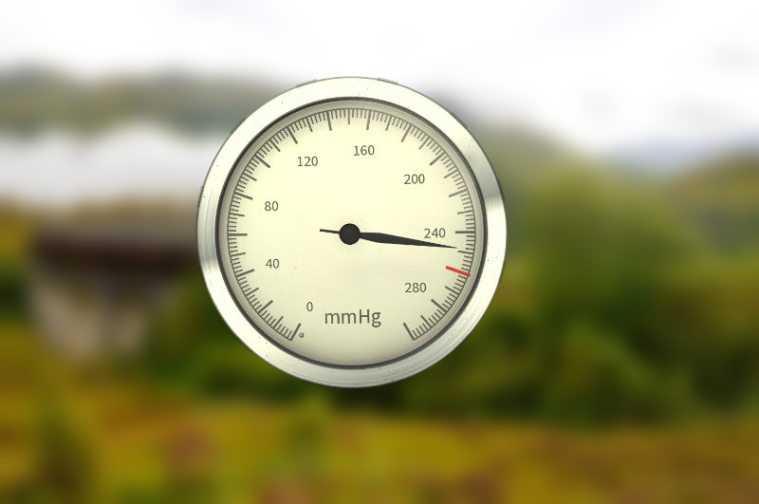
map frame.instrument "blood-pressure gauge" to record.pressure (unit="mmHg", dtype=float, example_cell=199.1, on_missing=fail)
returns 248
